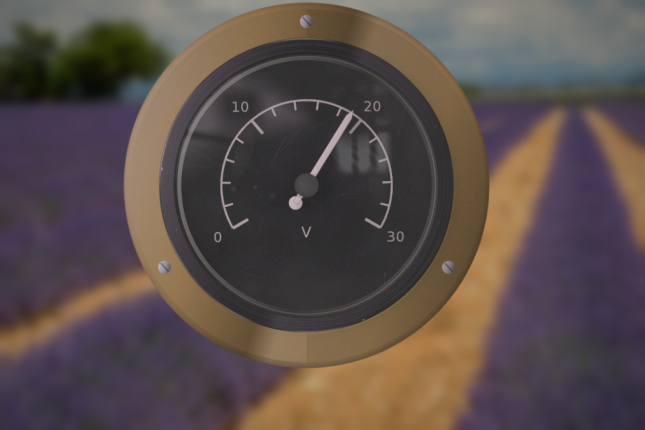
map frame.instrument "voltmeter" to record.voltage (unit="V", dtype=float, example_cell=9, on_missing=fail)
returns 19
